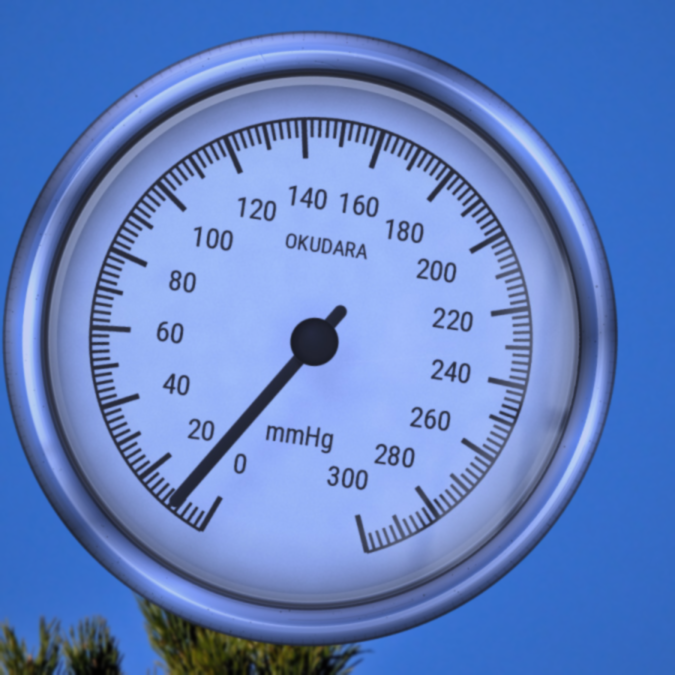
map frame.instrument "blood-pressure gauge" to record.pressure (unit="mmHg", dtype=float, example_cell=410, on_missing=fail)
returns 10
